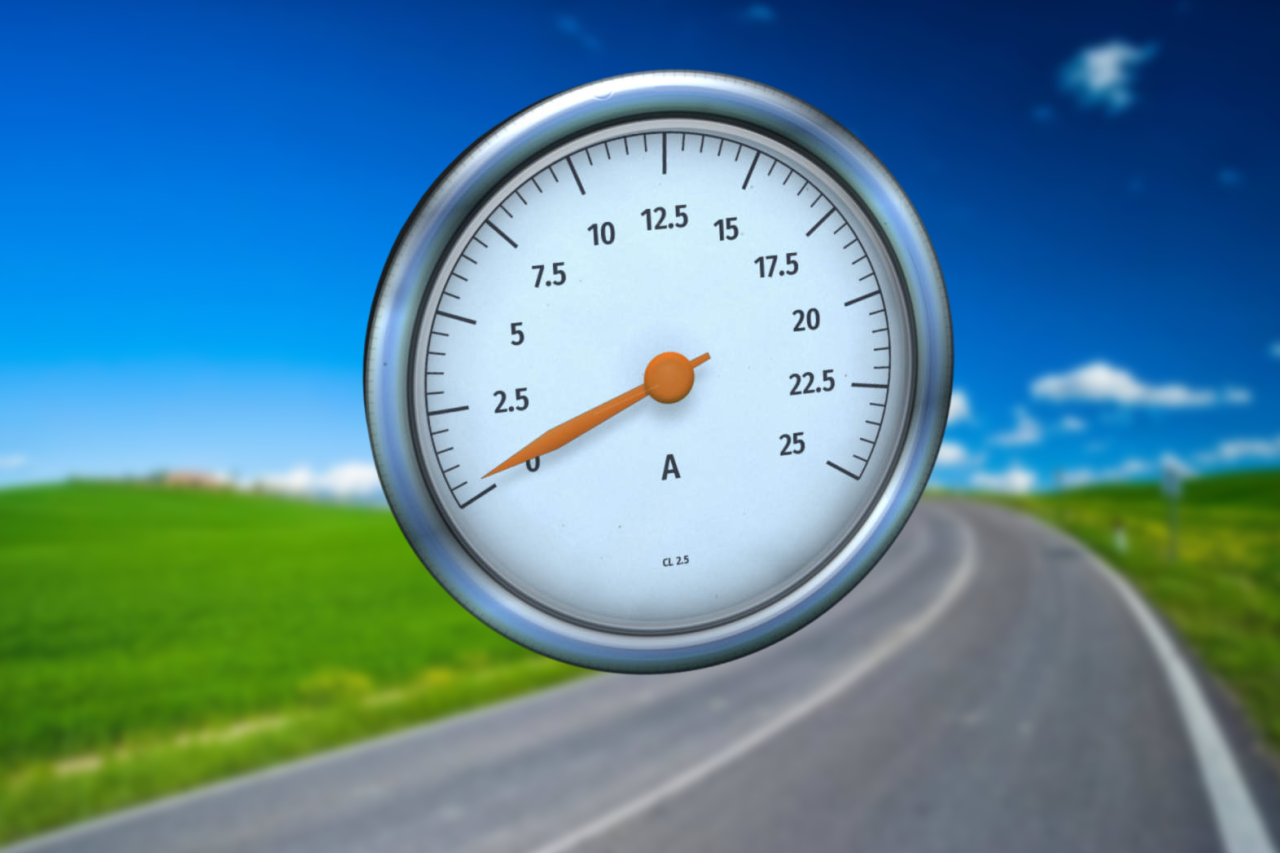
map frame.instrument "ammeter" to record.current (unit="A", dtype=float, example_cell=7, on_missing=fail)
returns 0.5
